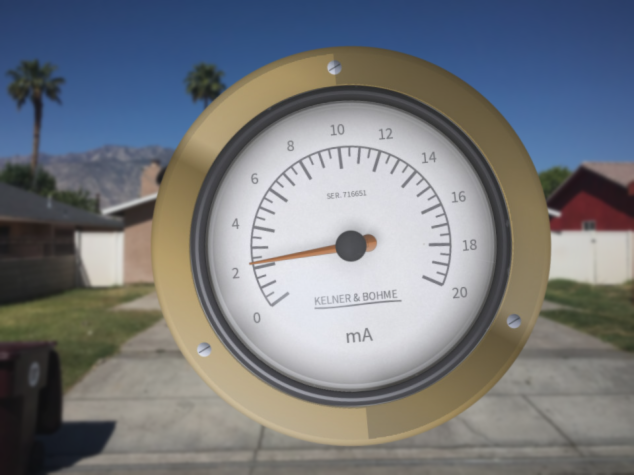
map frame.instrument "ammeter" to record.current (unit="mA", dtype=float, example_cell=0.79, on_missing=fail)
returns 2.25
